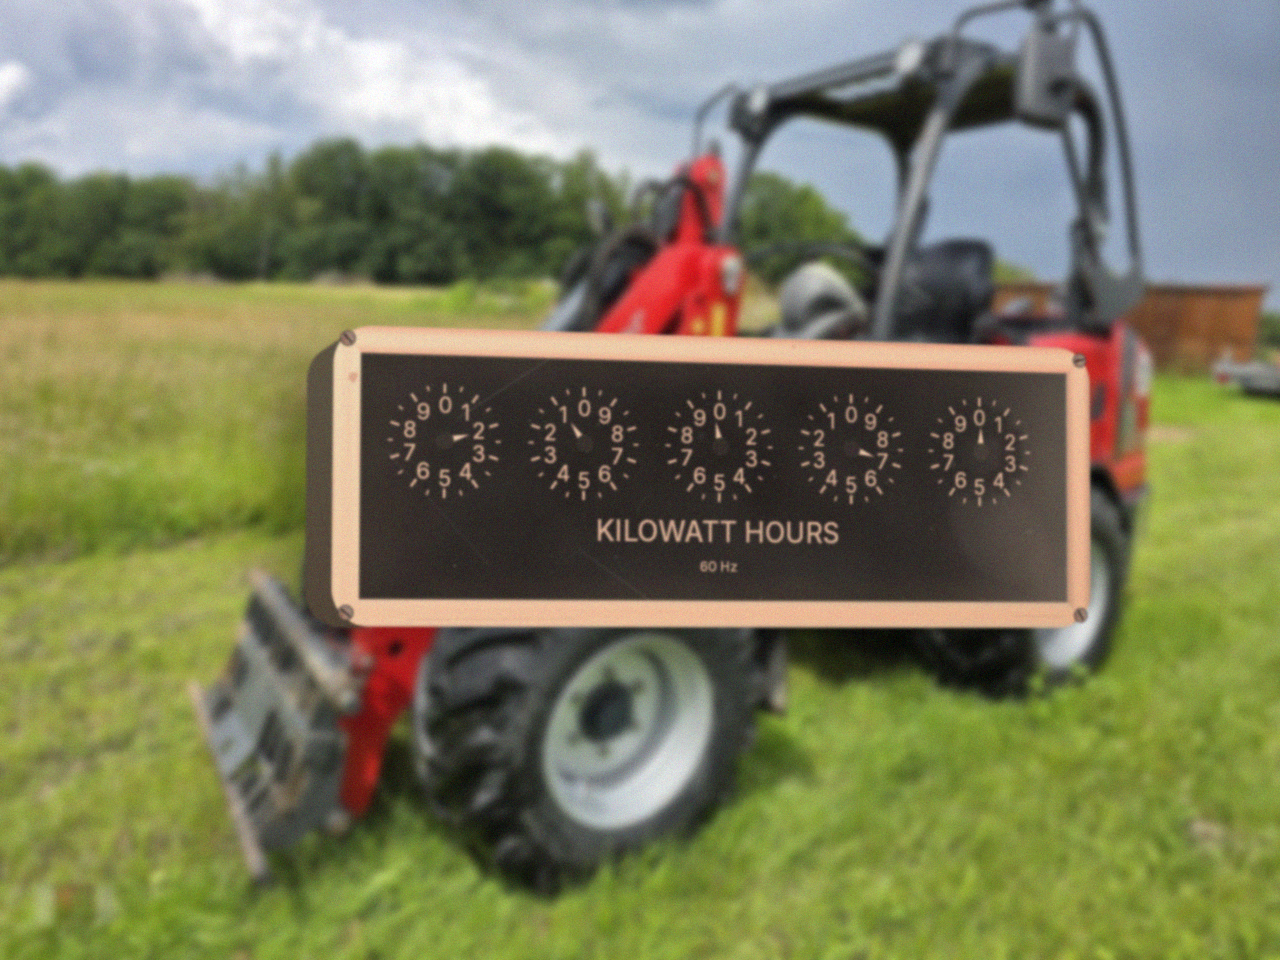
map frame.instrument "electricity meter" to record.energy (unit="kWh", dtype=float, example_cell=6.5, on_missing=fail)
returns 20970
